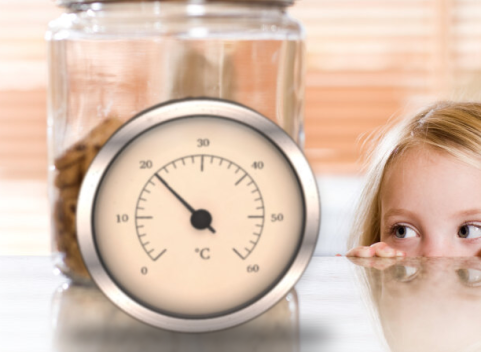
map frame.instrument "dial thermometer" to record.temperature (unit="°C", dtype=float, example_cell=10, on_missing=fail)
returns 20
